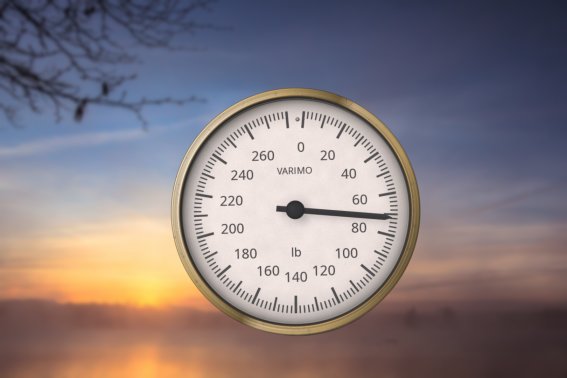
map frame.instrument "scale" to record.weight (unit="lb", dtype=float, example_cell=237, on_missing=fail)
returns 72
